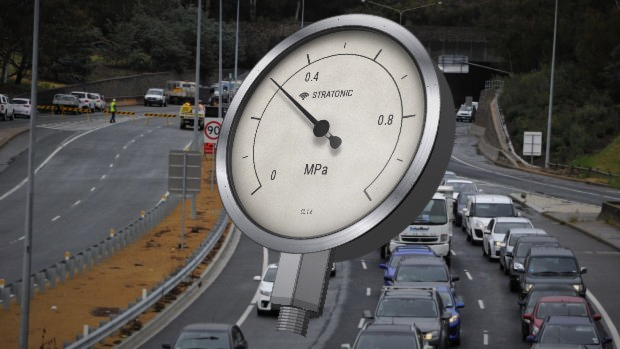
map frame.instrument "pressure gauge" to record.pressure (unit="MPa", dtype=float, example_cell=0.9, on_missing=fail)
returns 0.3
